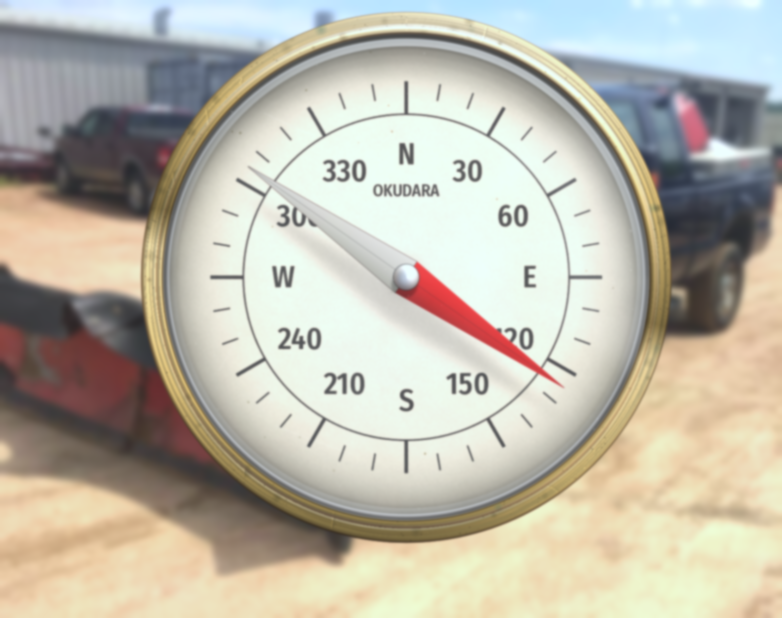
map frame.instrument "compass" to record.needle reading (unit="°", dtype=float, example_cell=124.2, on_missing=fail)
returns 125
